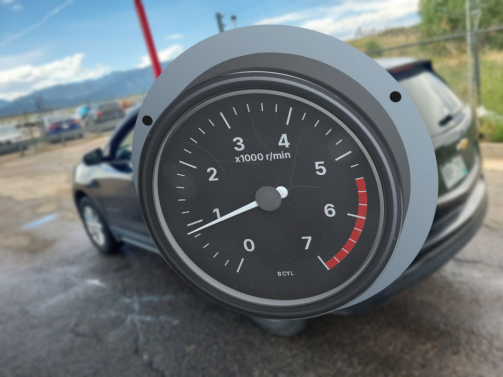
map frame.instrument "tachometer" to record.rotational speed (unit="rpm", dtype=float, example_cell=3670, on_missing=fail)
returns 900
